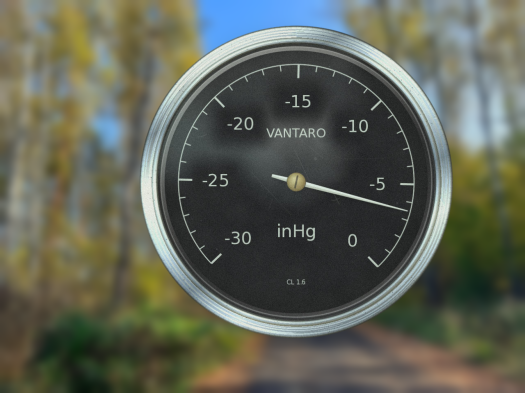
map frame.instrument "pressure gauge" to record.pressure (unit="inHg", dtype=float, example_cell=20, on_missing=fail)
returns -3.5
